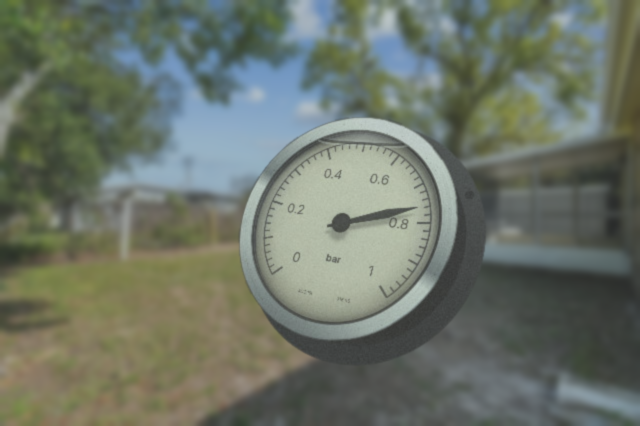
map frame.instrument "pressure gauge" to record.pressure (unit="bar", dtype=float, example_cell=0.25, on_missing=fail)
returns 0.76
